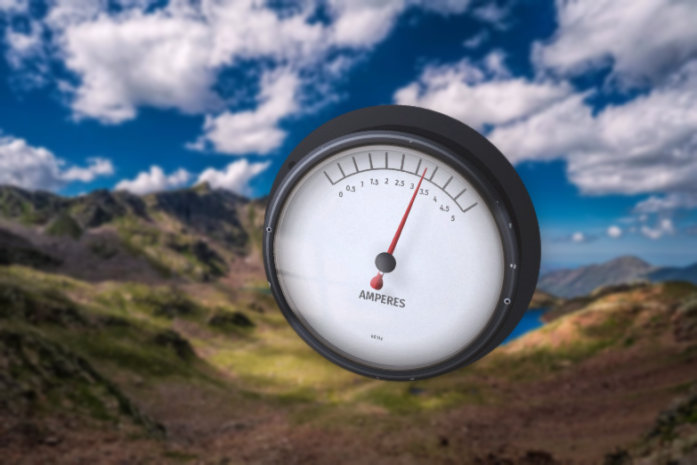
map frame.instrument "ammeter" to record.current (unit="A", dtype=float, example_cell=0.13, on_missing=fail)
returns 3.25
